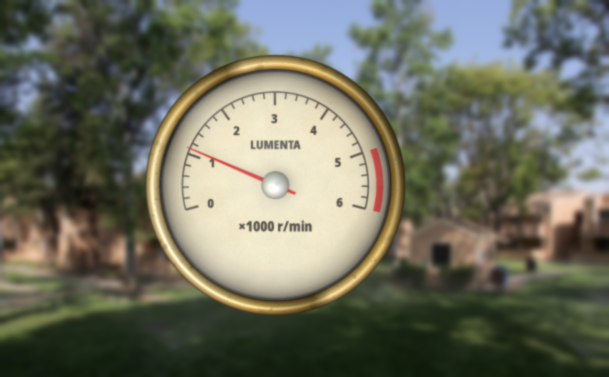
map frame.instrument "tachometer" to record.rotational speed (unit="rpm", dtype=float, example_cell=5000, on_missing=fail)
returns 1100
